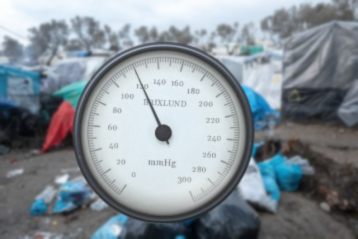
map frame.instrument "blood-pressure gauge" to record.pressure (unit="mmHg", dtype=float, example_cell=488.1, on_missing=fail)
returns 120
